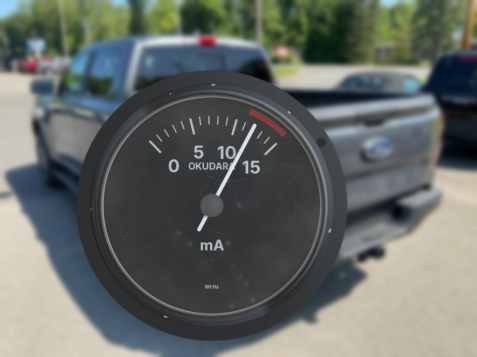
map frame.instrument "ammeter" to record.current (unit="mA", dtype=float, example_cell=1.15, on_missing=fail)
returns 12
